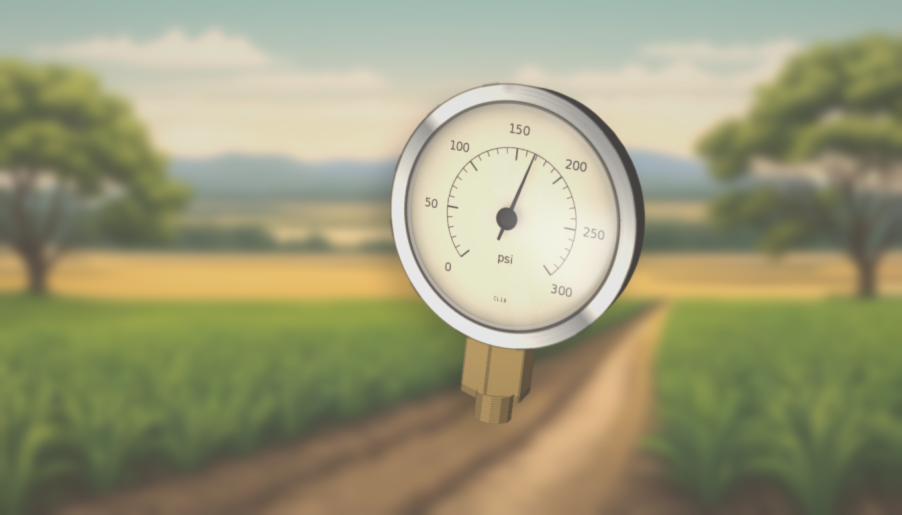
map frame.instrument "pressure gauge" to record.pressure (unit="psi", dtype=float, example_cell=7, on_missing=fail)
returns 170
